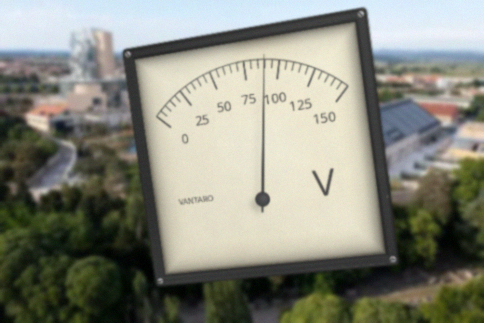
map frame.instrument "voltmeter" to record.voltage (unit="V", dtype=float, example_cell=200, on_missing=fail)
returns 90
